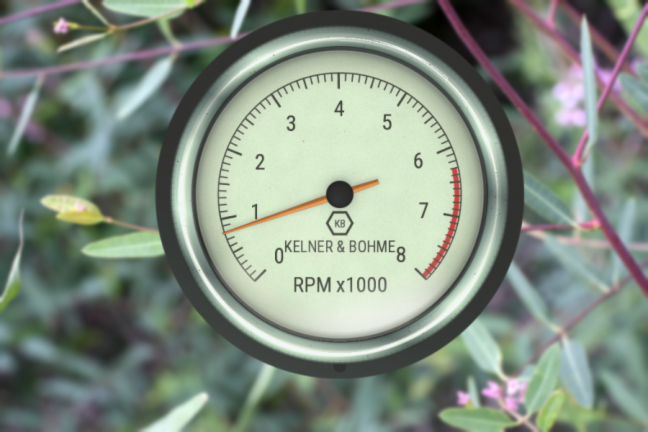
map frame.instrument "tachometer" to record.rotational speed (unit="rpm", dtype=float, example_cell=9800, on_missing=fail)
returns 800
